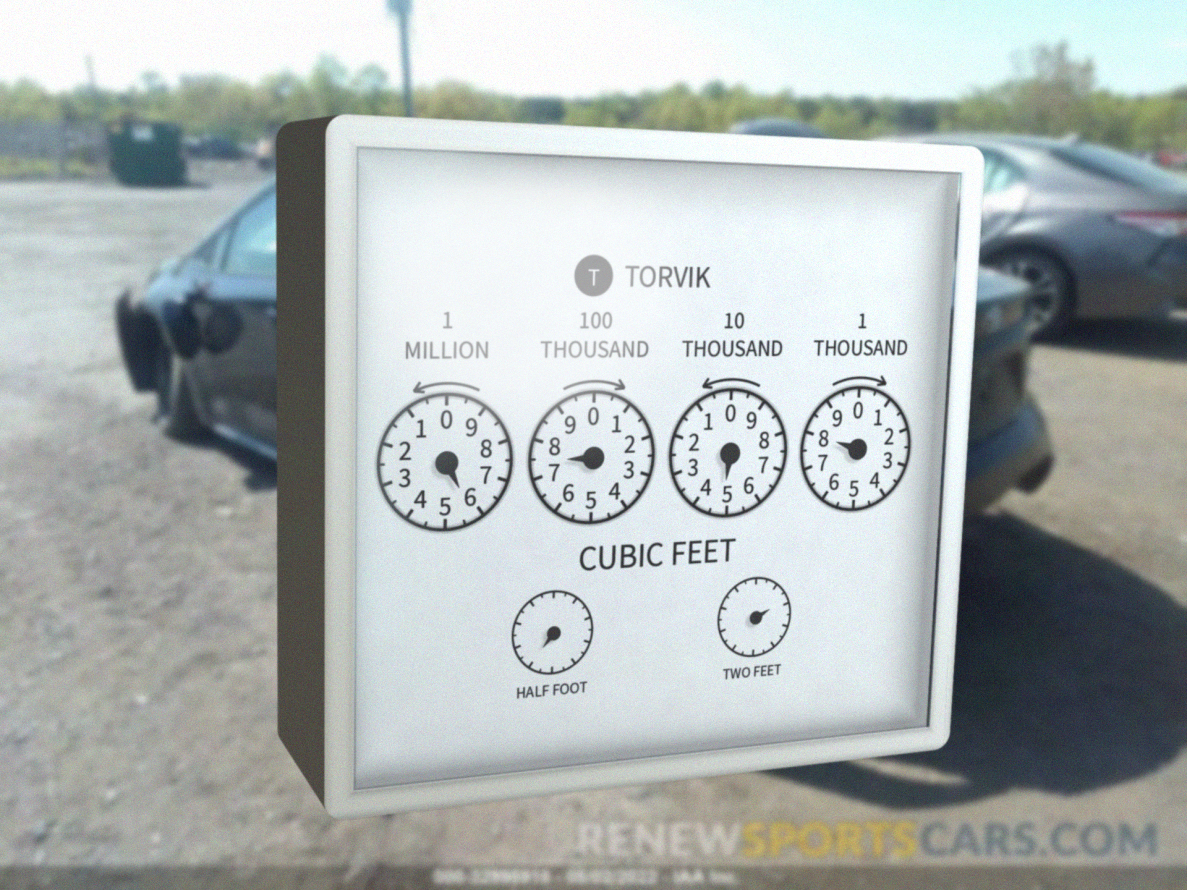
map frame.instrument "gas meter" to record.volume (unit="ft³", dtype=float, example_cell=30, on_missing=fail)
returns 574800
